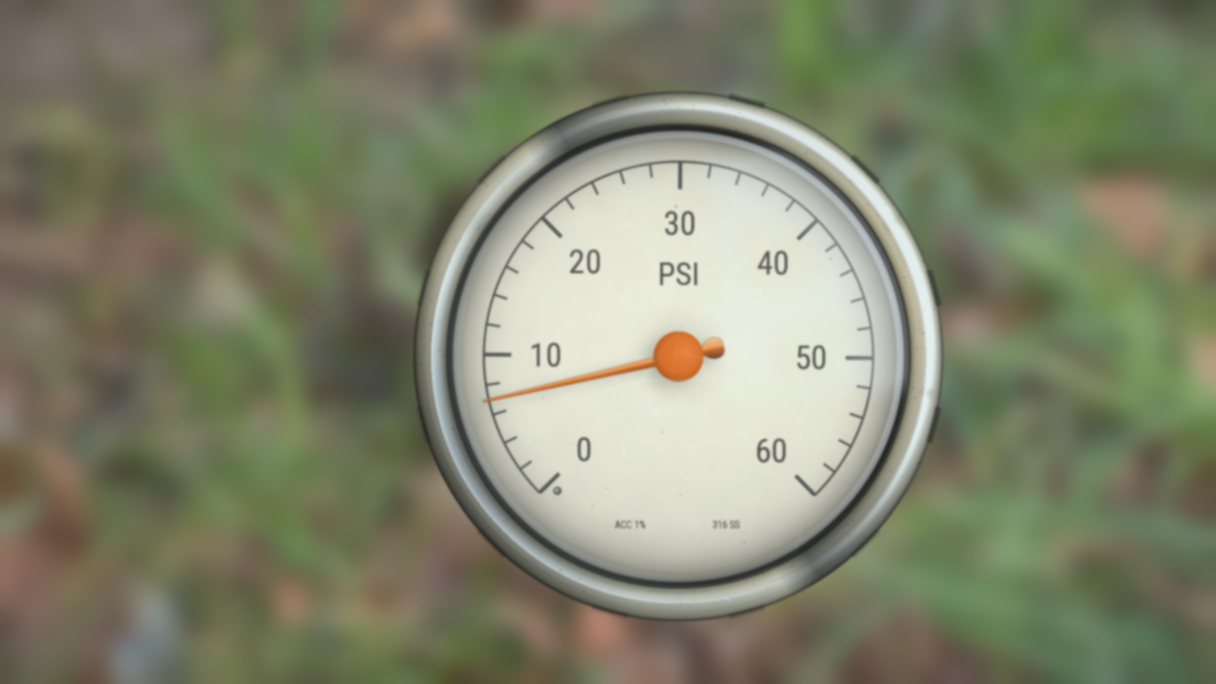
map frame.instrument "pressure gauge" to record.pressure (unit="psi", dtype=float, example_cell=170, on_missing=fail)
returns 7
